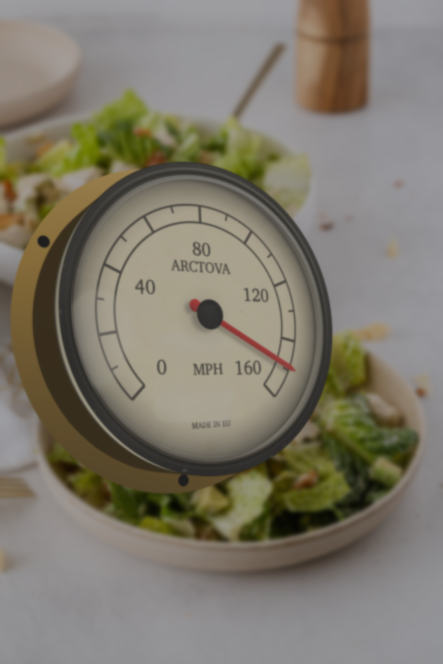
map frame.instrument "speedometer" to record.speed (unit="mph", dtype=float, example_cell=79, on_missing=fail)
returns 150
